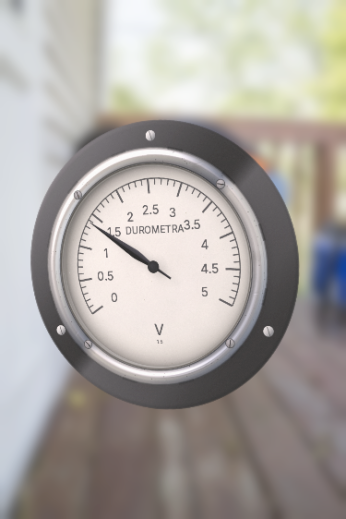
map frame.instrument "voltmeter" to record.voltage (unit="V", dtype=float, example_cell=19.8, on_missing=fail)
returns 1.4
